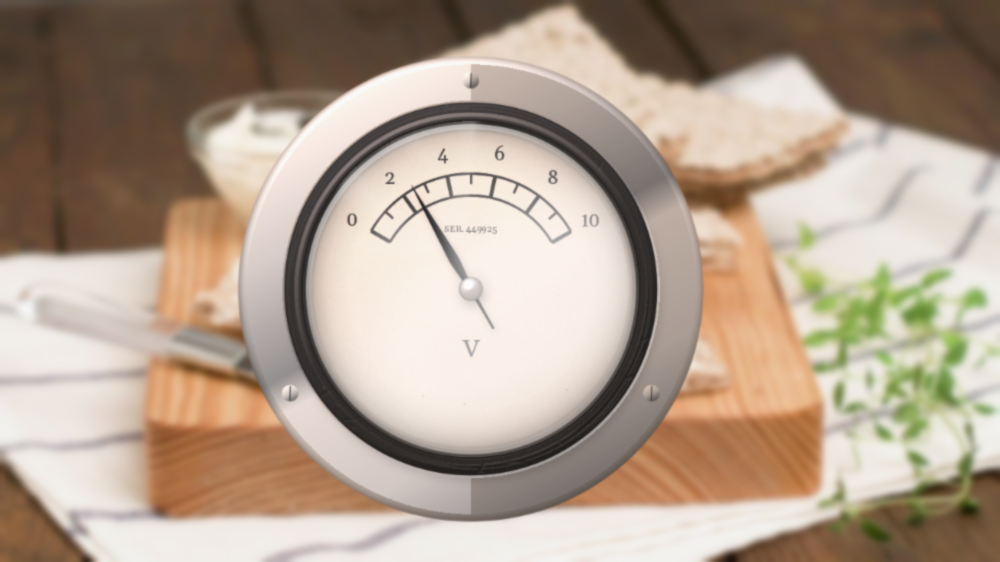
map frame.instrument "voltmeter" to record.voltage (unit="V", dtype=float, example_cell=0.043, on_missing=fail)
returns 2.5
